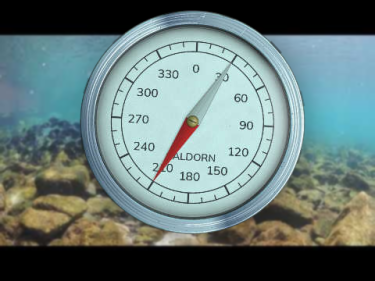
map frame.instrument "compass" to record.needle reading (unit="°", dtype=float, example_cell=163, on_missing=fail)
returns 210
